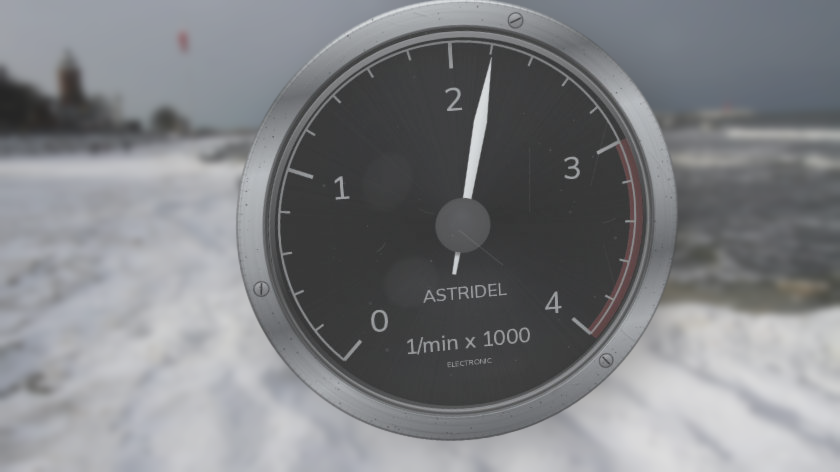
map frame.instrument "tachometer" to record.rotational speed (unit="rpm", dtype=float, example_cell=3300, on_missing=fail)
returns 2200
